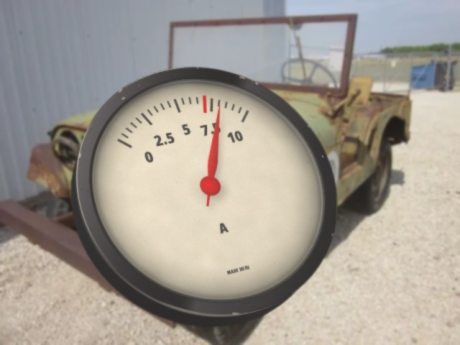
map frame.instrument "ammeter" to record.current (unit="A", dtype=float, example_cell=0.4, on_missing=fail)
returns 8
